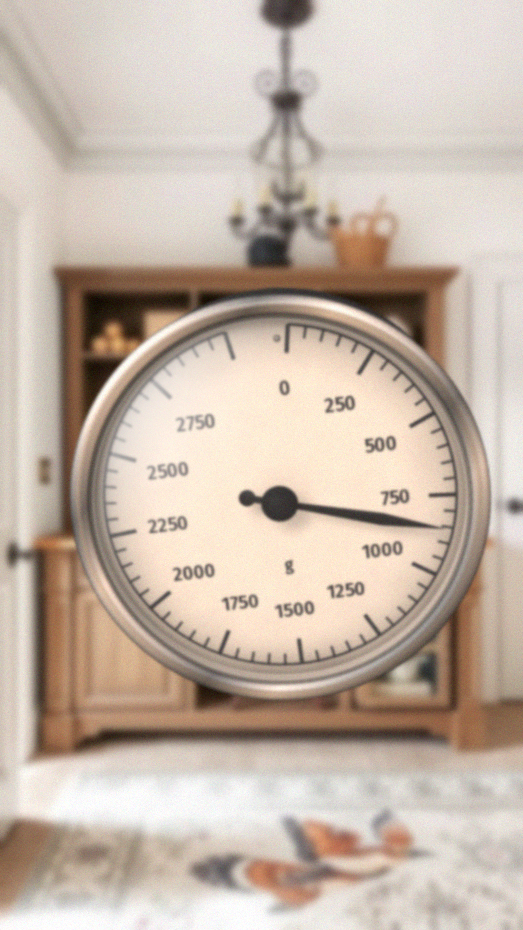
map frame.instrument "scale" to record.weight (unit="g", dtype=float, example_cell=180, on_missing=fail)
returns 850
